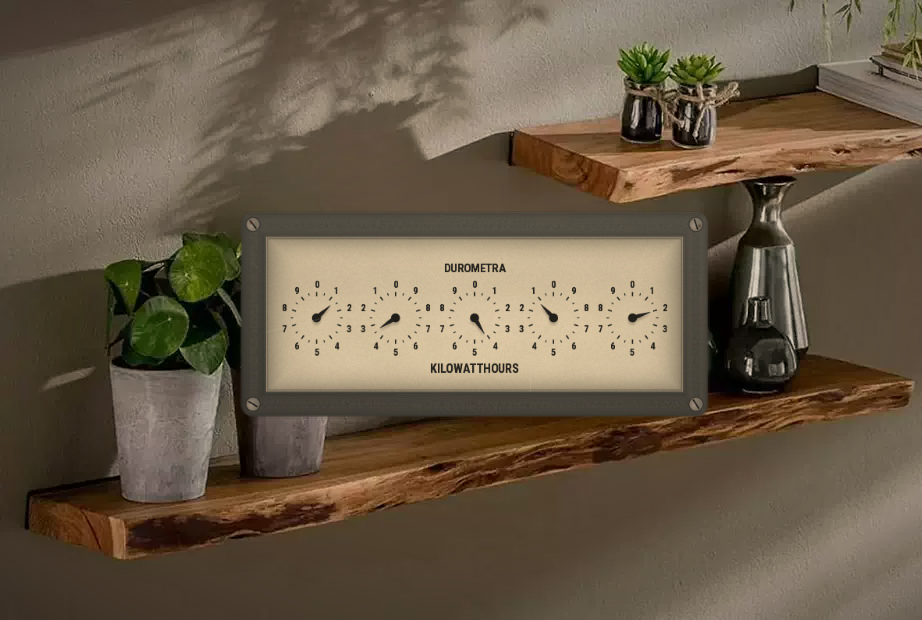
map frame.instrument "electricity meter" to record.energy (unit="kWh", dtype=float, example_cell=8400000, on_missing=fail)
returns 13412
